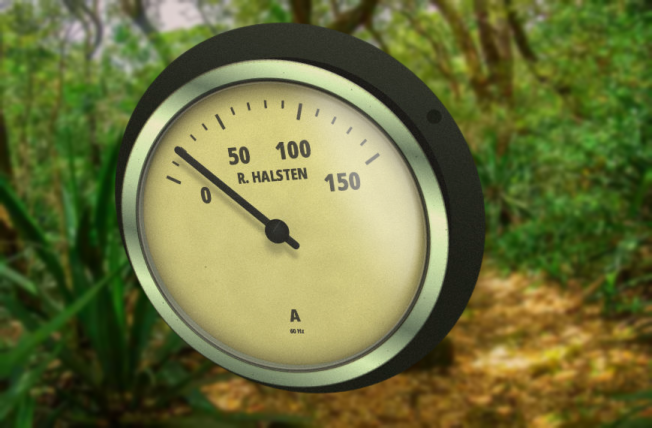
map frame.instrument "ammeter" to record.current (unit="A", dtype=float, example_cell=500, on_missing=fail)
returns 20
